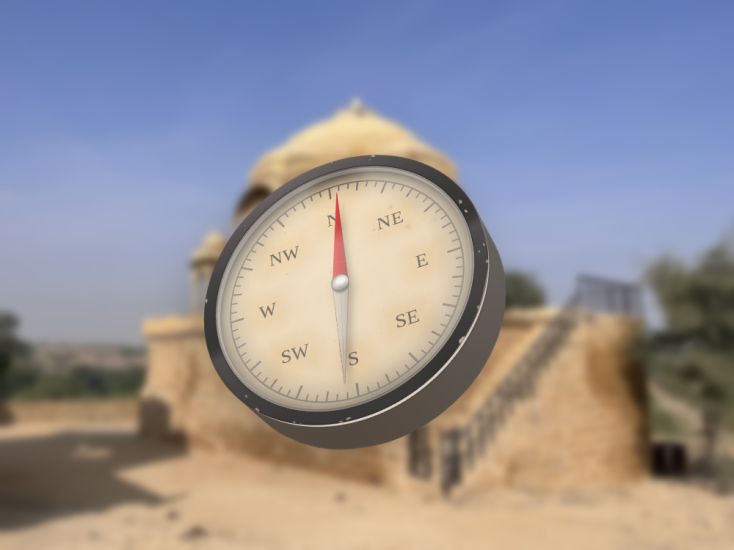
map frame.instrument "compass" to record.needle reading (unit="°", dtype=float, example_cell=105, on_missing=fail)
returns 5
